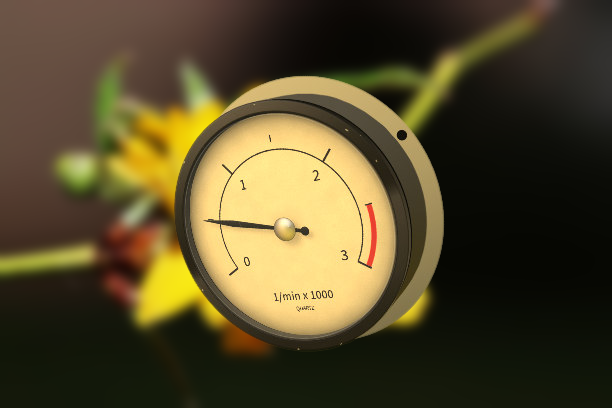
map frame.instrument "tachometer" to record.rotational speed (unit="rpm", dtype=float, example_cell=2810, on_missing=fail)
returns 500
